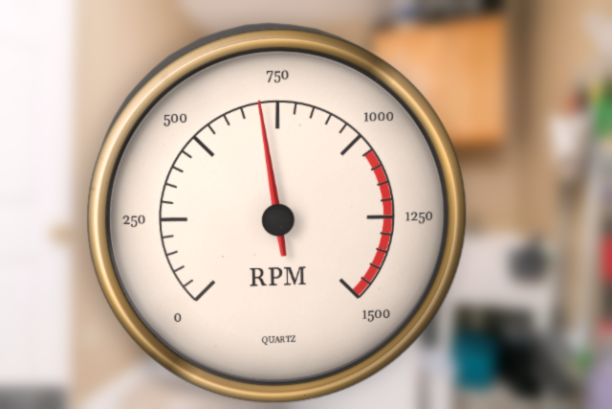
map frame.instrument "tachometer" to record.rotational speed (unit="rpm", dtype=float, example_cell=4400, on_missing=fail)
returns 700
